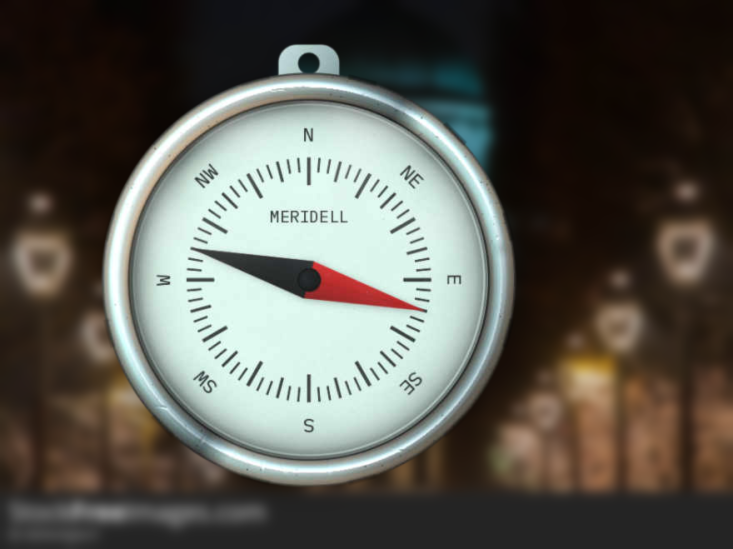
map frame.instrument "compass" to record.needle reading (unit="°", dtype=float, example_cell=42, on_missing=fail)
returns 105
